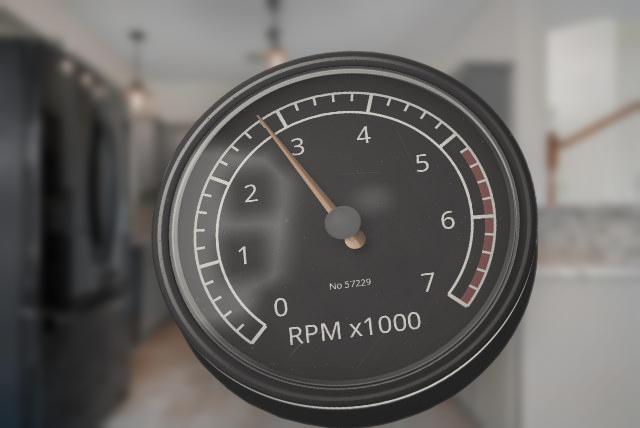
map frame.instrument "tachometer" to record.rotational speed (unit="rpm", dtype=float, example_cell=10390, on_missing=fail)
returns 2800
